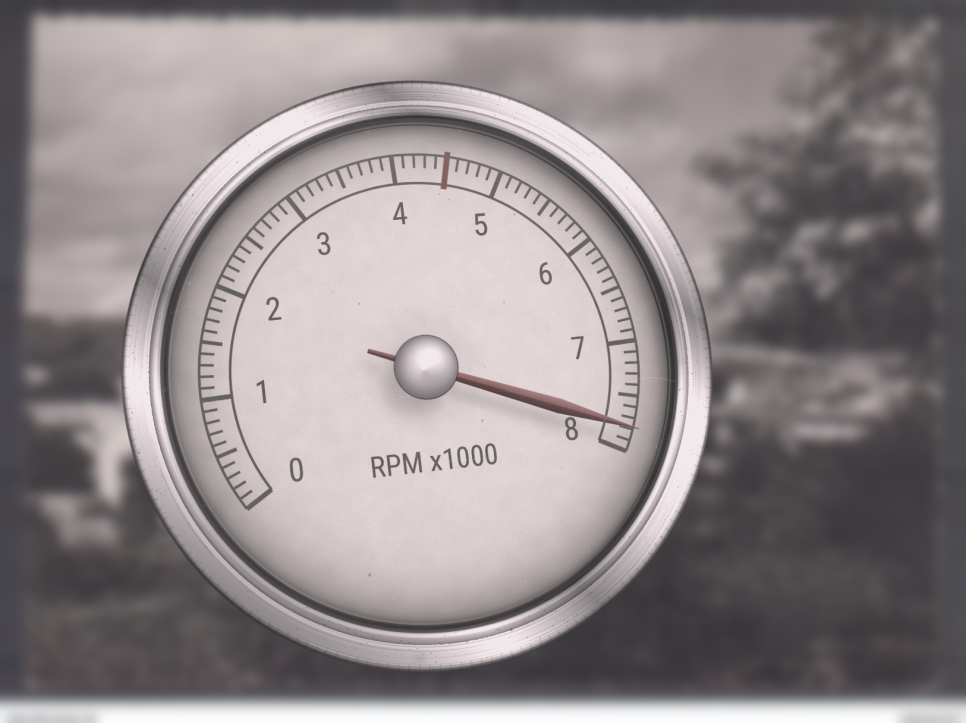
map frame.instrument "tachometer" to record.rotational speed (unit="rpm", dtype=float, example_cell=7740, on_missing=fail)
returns 7800
